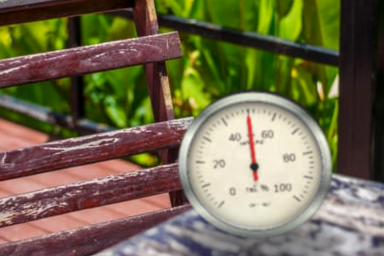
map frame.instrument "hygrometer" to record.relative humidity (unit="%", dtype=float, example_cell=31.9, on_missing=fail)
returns 50
